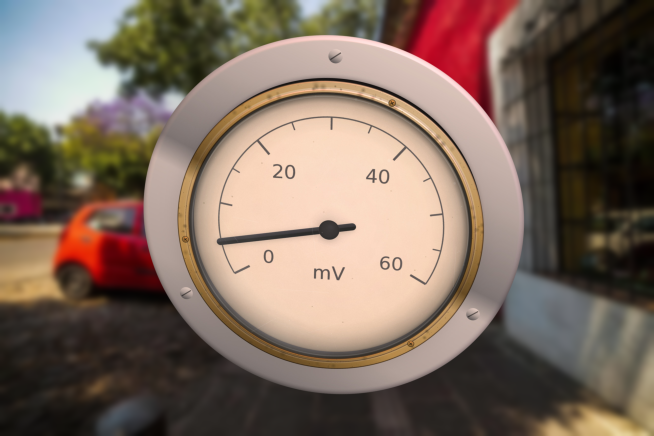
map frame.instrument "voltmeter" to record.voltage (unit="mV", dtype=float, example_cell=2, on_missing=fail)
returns 5
